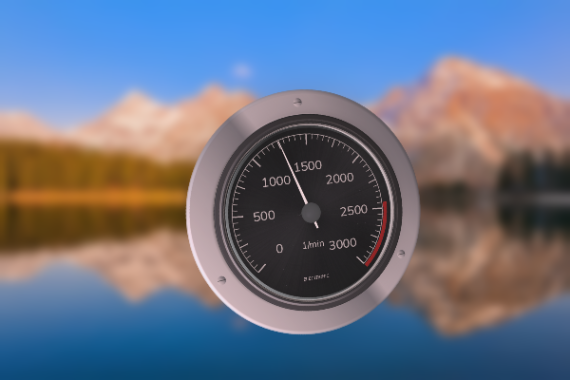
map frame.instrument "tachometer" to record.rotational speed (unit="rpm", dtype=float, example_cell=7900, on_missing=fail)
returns 1250
